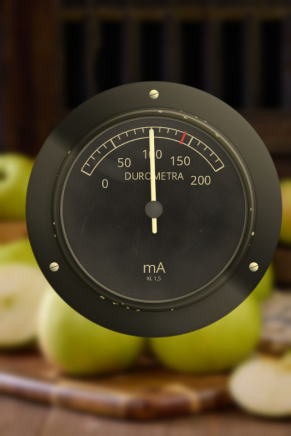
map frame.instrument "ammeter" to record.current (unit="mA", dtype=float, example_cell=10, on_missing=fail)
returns 100
